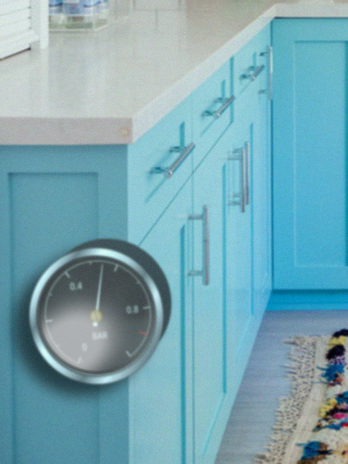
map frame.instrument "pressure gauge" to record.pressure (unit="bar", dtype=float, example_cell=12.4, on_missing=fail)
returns 0.55
